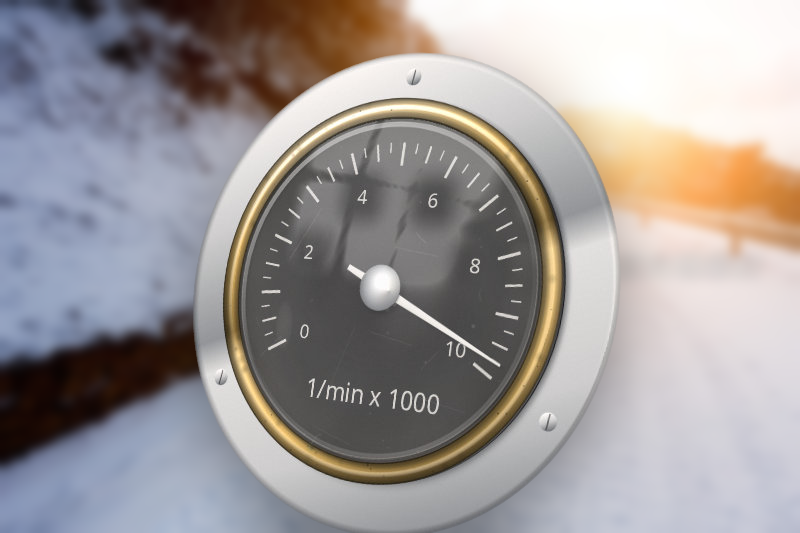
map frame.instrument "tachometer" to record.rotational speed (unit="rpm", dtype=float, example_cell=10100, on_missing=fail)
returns 9750
